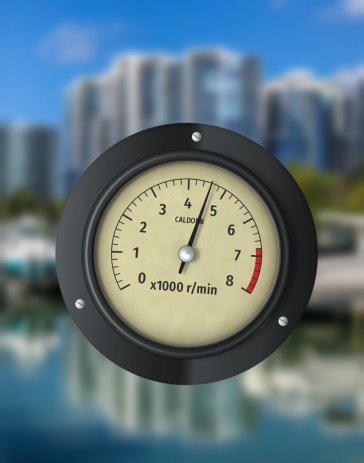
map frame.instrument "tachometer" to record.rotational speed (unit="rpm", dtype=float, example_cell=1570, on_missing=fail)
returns 4600
